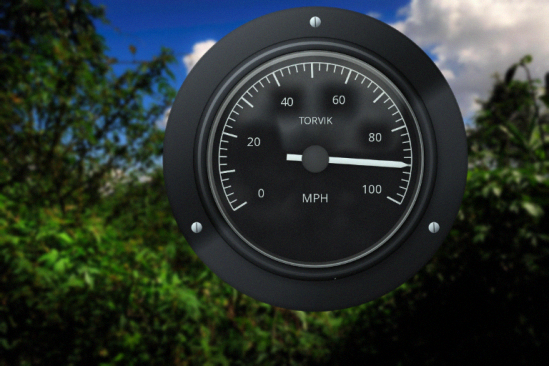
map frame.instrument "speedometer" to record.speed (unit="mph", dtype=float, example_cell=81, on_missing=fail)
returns 90
